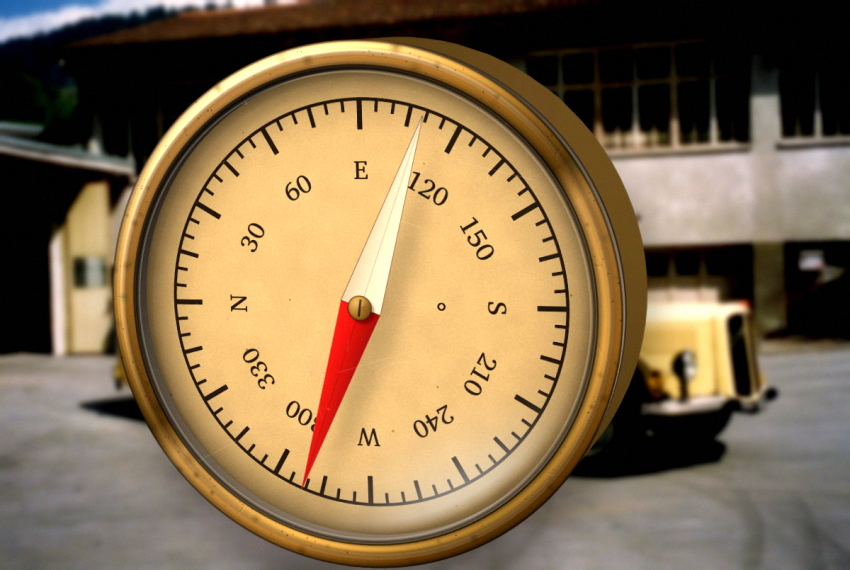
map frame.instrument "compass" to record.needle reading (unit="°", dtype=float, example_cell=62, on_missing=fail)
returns 290
